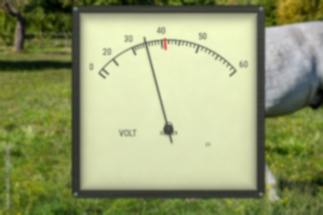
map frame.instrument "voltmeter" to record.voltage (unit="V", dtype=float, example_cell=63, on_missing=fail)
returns 35
